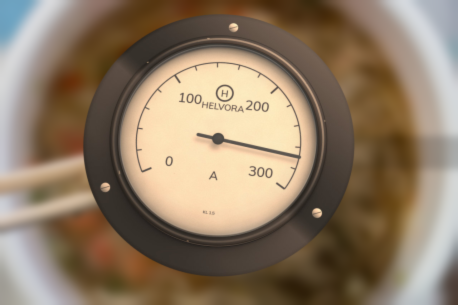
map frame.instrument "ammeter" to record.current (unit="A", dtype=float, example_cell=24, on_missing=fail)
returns 270
